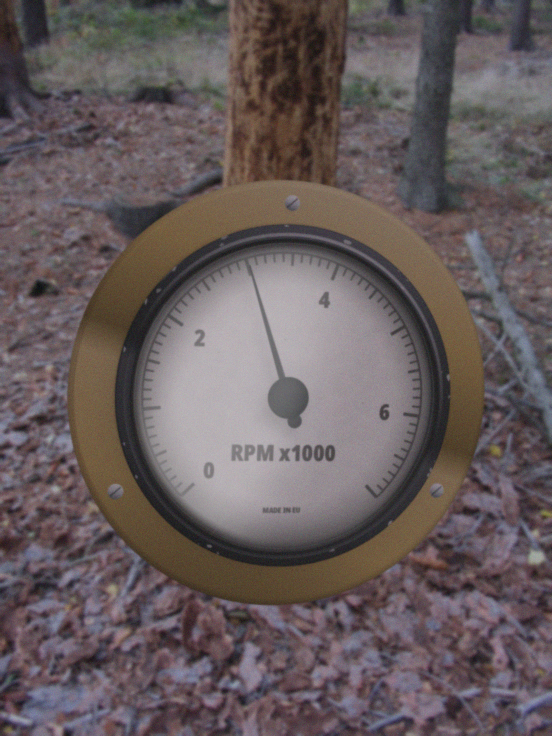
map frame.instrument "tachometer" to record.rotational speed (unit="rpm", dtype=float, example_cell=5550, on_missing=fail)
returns 3000
